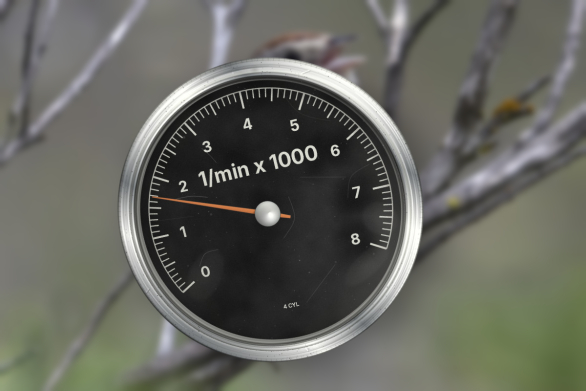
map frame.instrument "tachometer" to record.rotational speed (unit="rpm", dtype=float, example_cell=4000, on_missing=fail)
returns 1700
